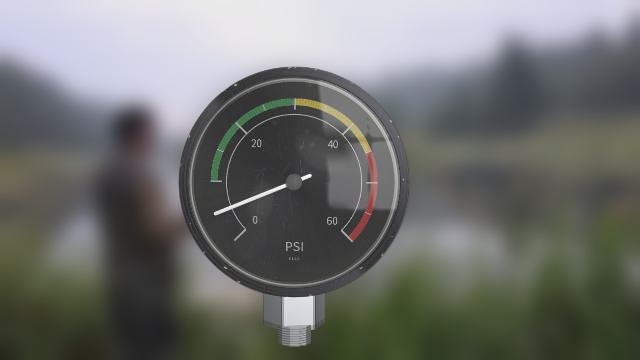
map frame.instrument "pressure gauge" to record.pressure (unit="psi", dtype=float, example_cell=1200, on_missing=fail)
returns 5
